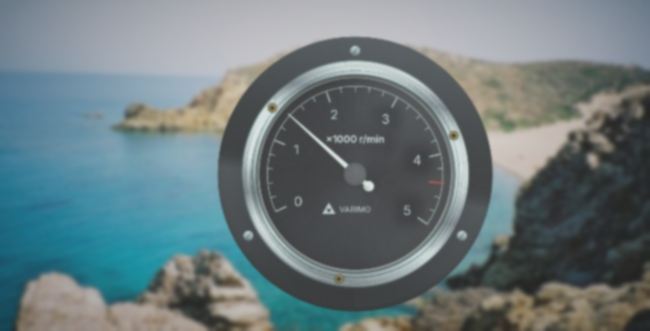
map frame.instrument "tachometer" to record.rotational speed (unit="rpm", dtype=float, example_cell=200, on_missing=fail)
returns 1400
